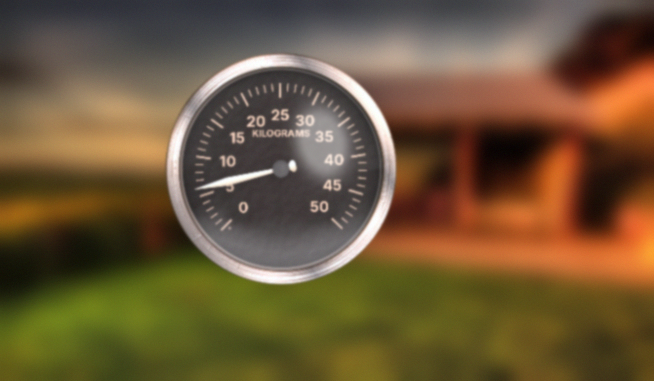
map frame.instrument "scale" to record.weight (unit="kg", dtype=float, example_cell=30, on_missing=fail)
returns 6
